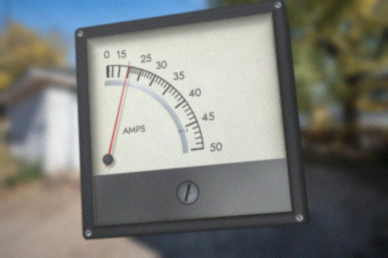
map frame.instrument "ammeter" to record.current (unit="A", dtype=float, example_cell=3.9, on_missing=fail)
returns 20
